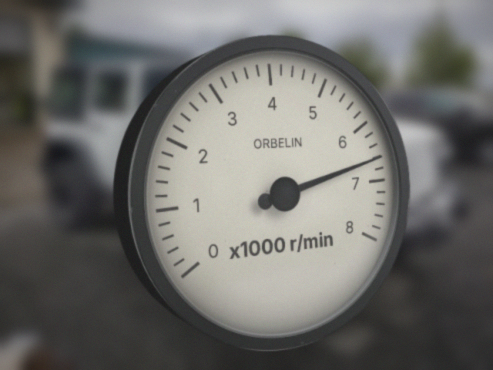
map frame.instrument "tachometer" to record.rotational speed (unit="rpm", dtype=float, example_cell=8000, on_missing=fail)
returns 6600
